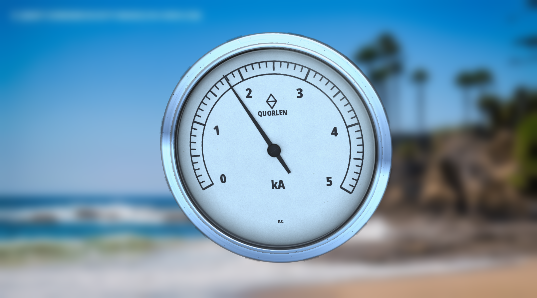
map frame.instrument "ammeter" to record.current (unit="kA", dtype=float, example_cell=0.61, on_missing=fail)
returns 1.8
